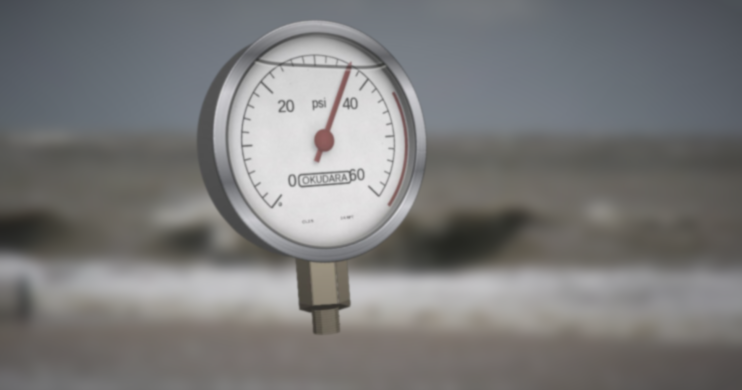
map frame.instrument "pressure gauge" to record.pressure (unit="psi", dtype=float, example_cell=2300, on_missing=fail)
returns 36
